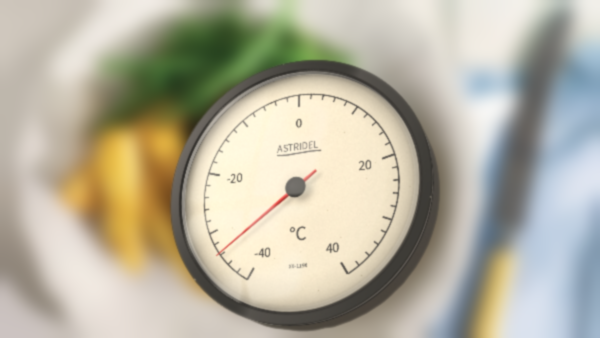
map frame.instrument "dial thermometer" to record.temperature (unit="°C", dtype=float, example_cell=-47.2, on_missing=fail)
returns -34
